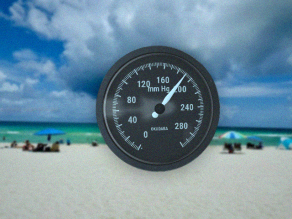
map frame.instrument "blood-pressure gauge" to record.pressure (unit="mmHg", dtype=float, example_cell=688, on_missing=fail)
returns 190
